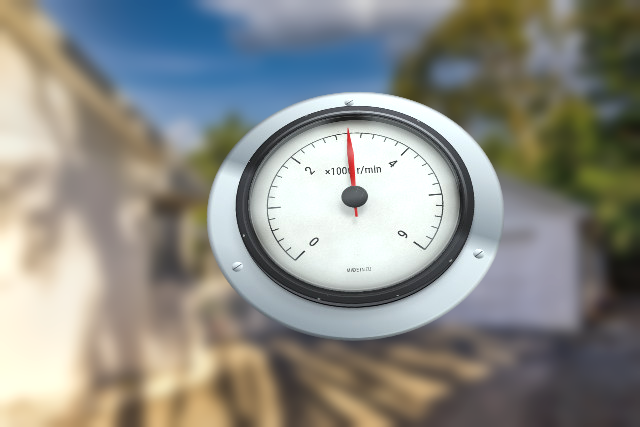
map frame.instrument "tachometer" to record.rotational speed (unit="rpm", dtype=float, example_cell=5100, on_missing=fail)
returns 3000
